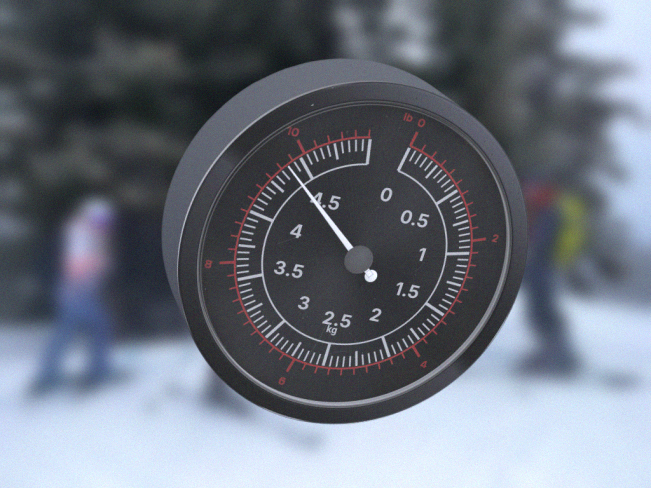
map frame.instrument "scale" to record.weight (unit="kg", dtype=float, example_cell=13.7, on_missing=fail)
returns 4.4
